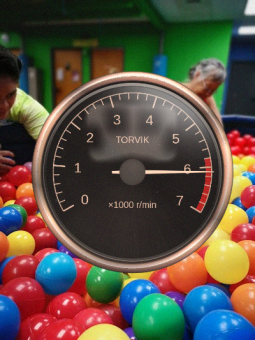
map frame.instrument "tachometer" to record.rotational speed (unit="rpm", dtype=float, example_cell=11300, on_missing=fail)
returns 6100
